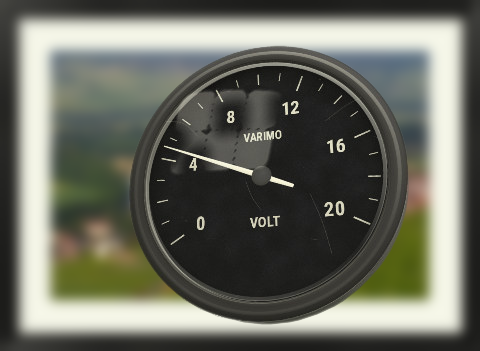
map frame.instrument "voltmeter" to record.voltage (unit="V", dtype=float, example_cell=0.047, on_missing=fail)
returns 4.5
